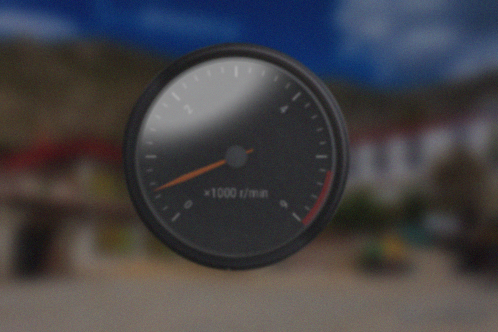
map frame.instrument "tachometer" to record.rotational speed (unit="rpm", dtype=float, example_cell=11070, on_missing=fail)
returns 500
